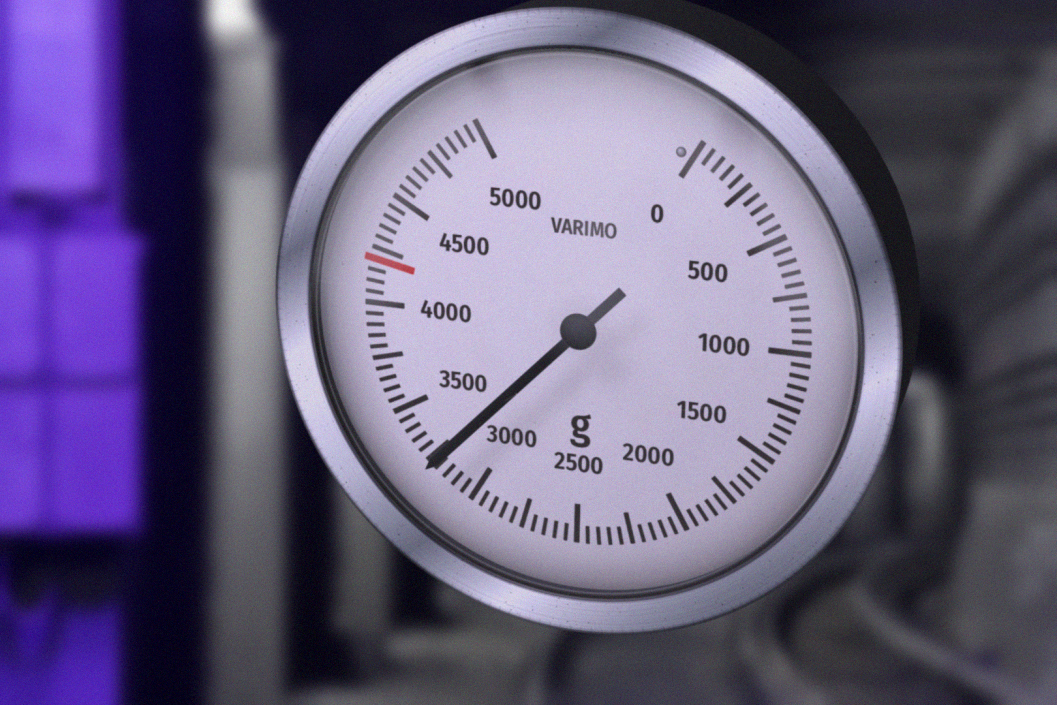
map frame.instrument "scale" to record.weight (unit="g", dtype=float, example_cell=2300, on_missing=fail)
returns 3225
